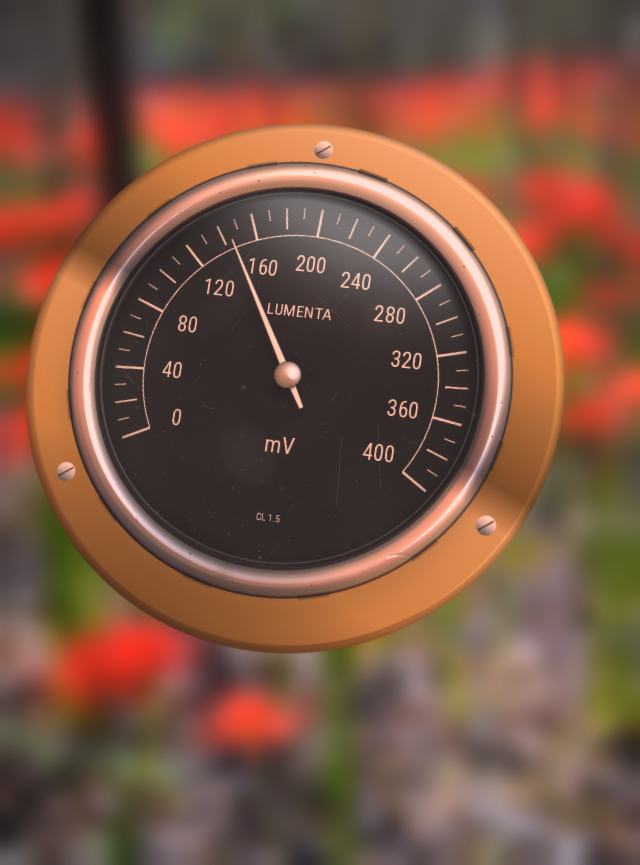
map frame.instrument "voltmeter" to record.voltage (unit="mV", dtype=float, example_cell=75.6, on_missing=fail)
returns 145
